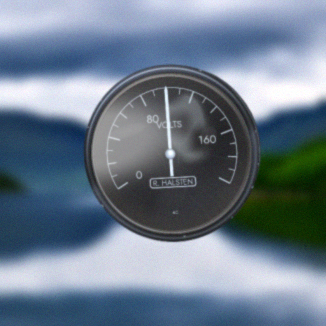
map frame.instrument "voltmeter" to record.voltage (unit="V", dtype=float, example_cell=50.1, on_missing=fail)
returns 100
